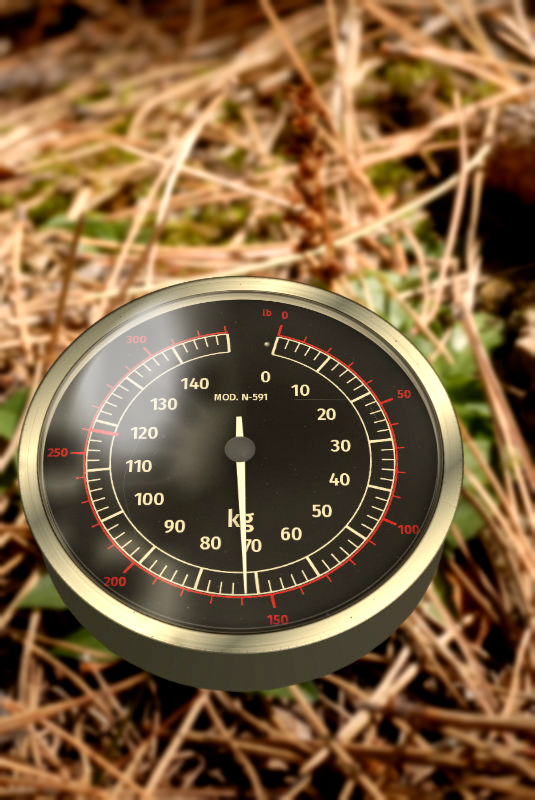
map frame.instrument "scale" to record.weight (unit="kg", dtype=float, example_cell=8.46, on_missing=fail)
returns 72
